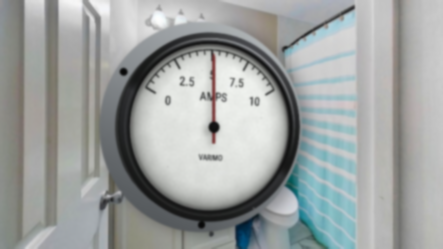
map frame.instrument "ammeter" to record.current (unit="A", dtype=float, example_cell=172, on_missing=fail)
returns 5
